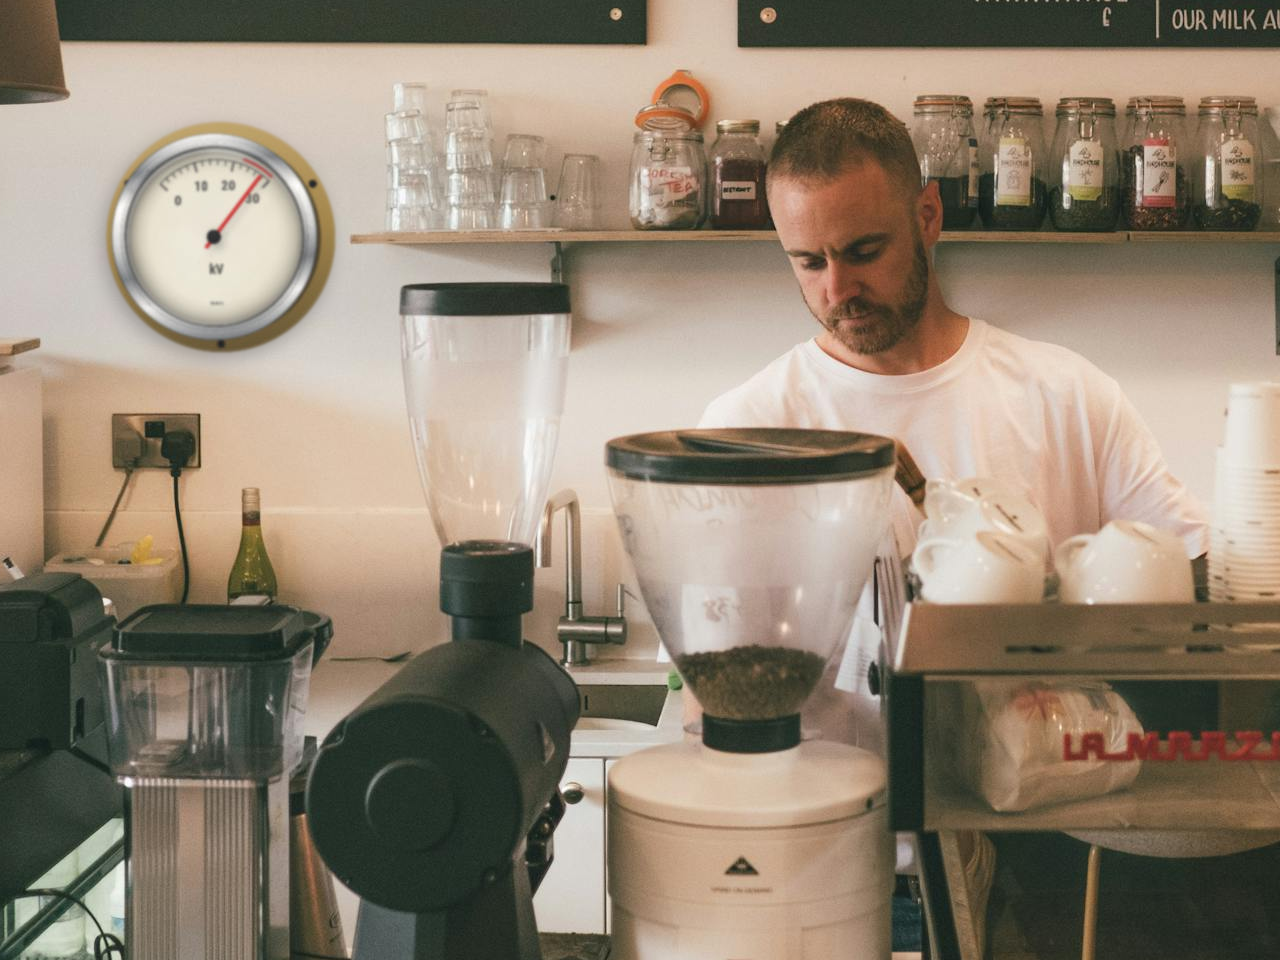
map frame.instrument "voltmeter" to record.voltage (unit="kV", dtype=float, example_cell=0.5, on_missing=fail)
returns 28
